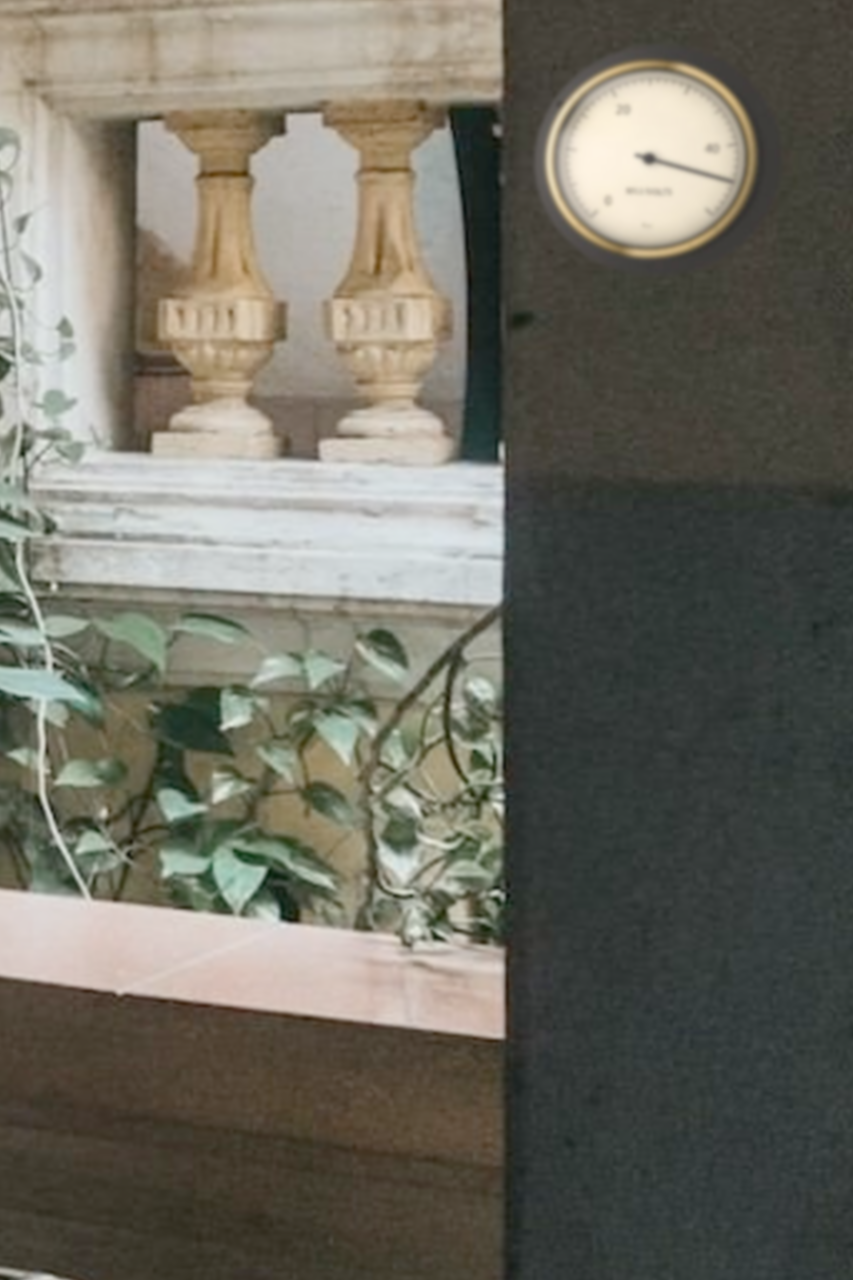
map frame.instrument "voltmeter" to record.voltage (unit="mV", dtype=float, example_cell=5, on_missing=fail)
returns 45
